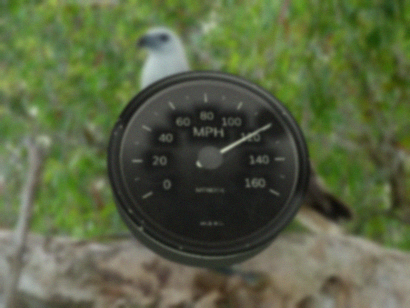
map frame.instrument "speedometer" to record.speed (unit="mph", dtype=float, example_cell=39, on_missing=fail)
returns 120
